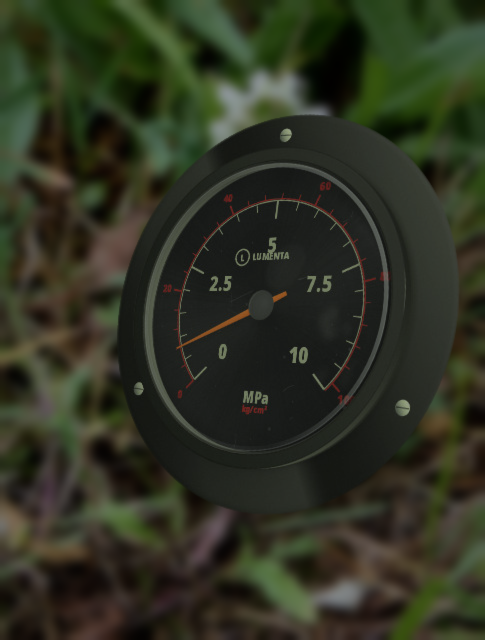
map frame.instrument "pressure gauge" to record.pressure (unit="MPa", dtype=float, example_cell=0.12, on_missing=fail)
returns 0.75
